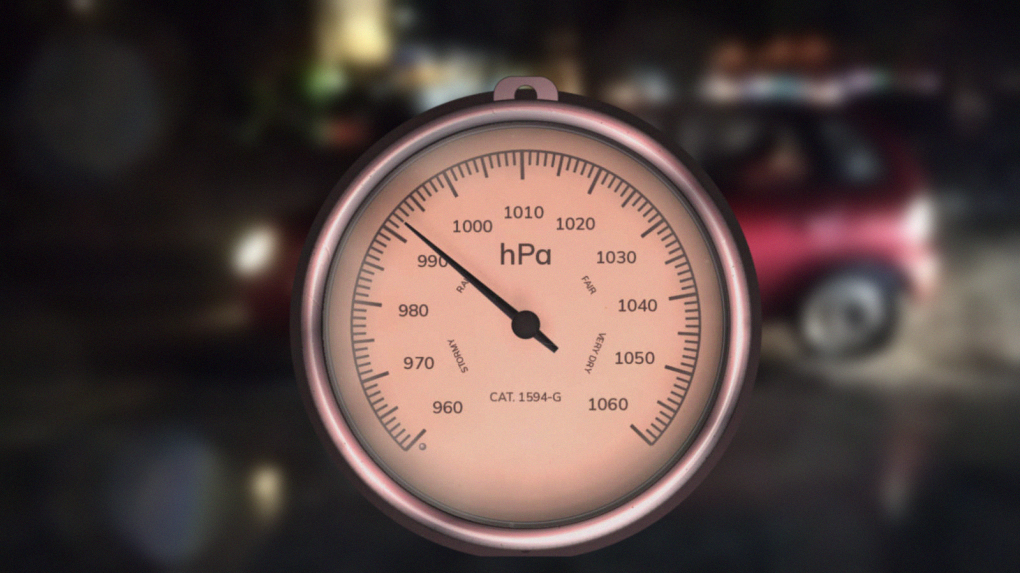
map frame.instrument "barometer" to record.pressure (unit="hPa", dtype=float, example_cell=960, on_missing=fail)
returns 992
